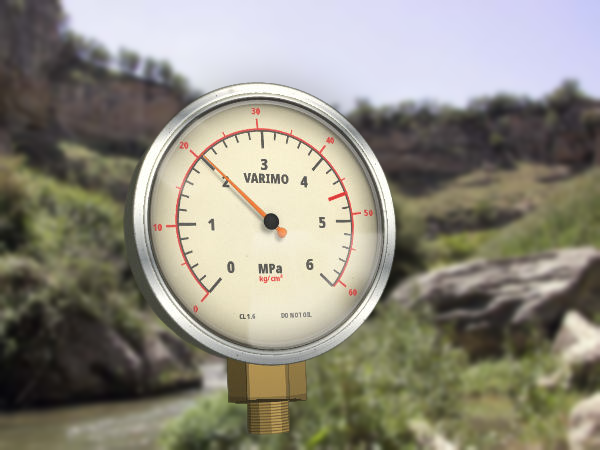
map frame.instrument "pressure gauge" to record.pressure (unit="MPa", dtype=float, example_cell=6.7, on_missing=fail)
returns 2
